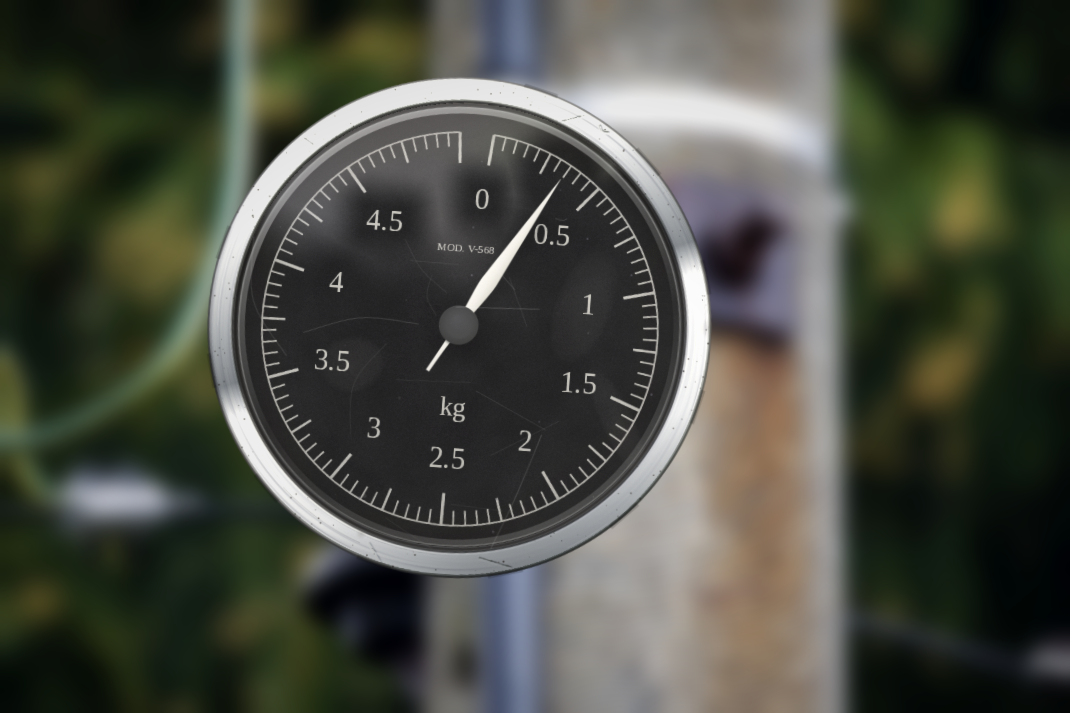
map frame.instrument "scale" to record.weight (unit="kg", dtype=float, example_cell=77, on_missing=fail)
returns 0.35
